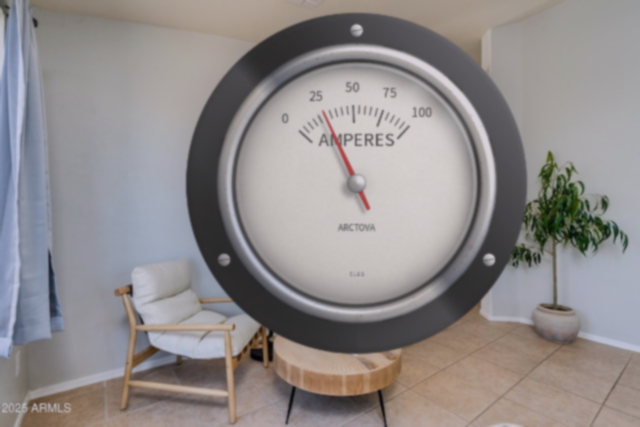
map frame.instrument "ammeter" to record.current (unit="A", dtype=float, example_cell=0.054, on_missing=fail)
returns 25
